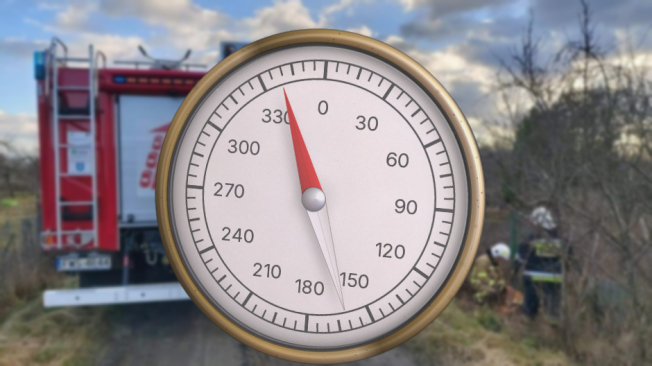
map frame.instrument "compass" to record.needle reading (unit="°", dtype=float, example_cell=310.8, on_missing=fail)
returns 340
